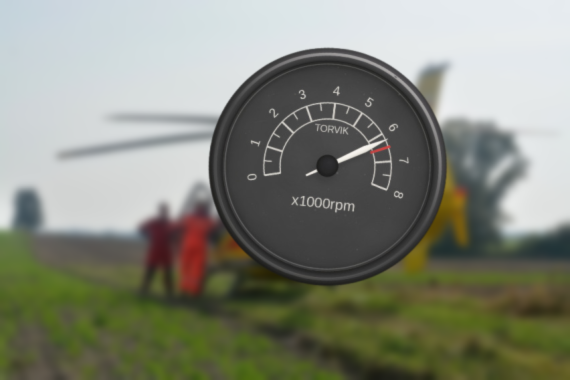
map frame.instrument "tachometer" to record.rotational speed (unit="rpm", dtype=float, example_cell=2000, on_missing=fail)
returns 6250
